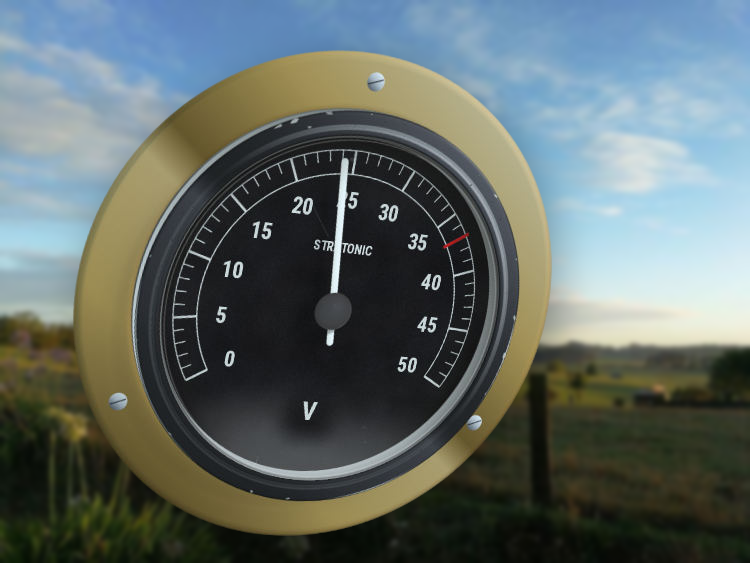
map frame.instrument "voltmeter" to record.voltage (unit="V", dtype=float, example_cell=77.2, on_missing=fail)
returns 24
